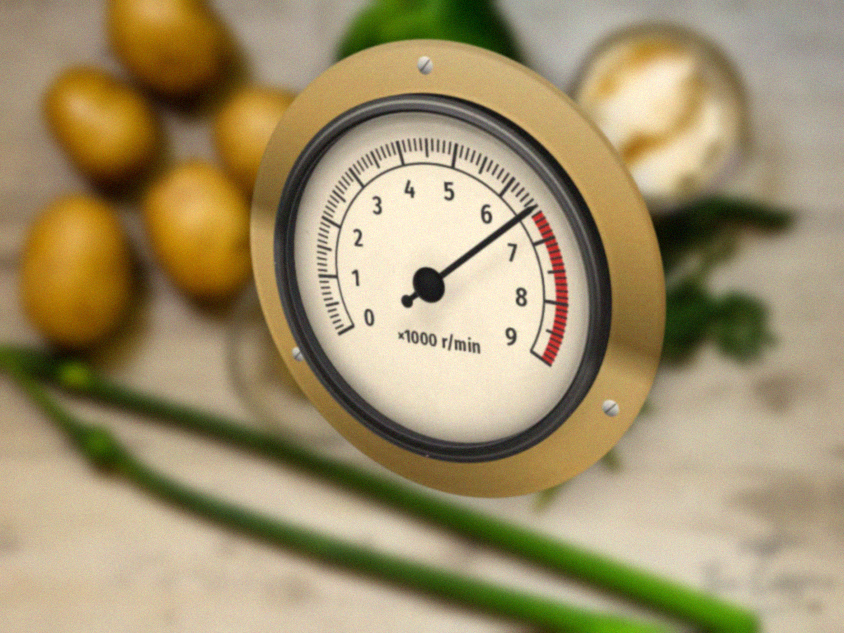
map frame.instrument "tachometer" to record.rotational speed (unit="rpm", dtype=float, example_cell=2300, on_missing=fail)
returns 6500
